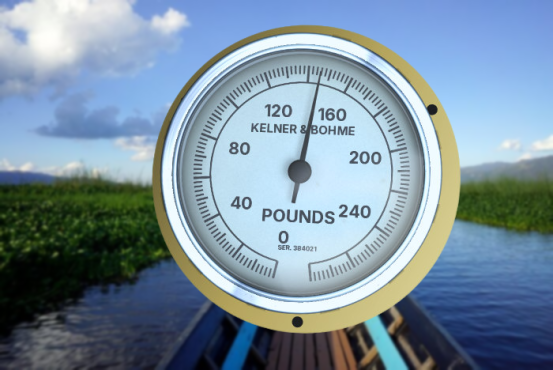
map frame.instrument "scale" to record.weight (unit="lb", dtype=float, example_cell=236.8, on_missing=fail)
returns 146
